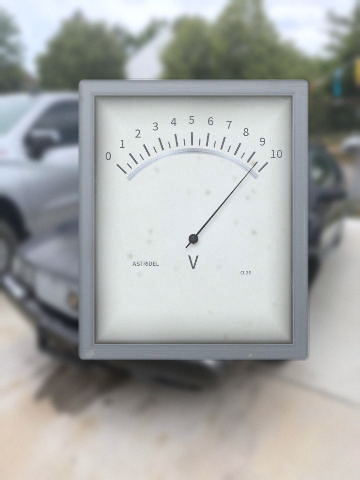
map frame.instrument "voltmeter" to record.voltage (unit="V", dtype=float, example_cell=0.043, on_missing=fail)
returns 9.5
